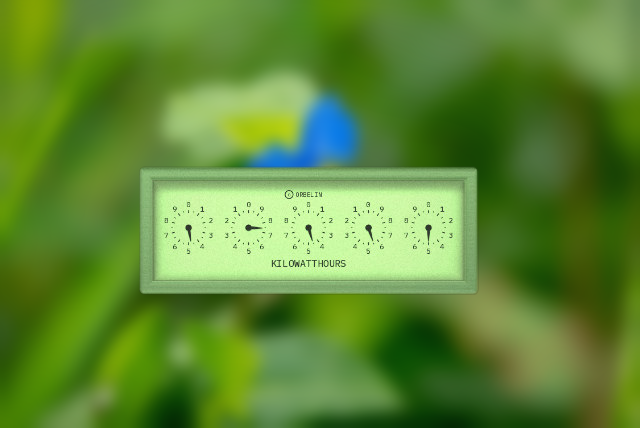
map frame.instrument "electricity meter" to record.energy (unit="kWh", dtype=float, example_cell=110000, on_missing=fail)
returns 47455
